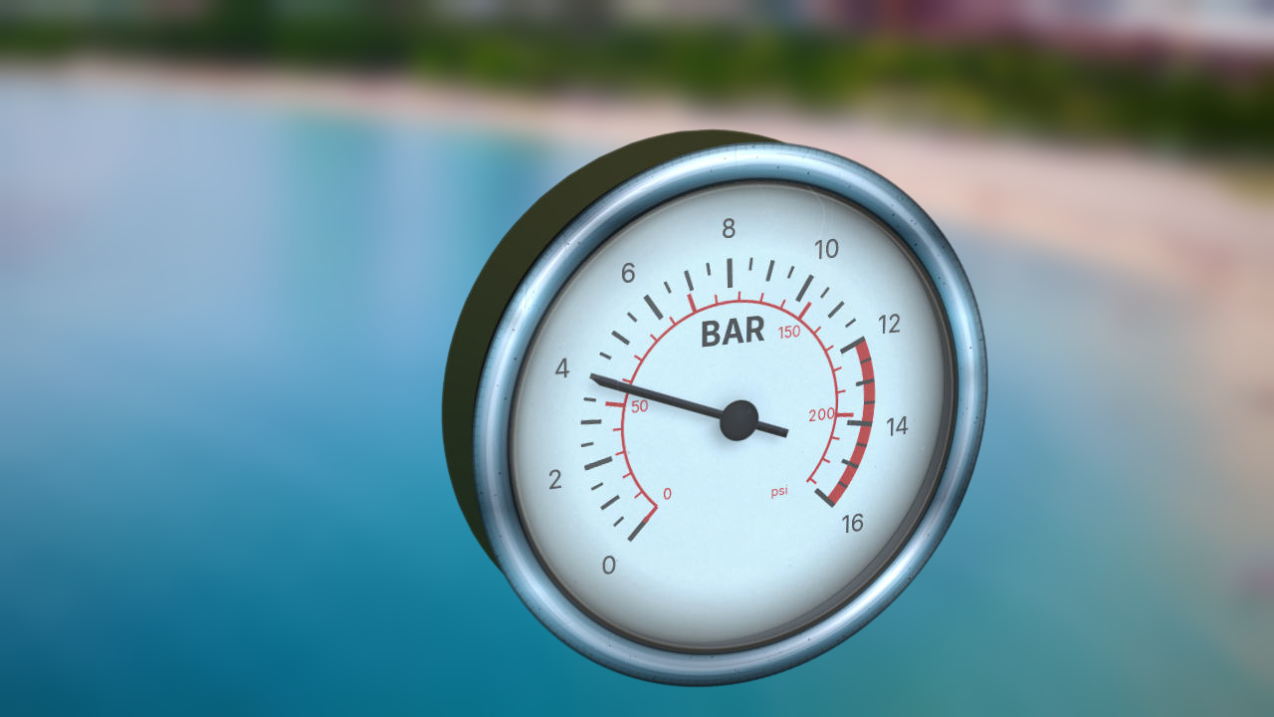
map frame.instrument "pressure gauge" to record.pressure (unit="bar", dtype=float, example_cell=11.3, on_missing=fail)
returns 4
